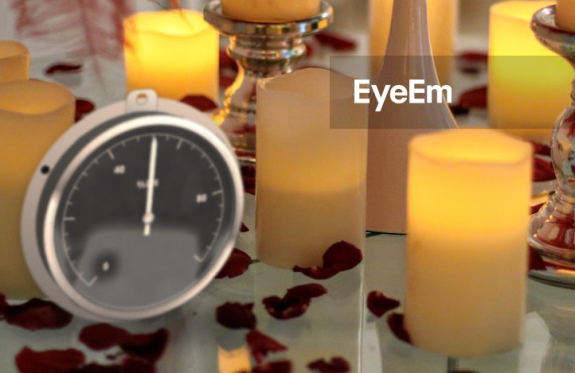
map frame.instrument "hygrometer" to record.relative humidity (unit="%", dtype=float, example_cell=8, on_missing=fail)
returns 52
